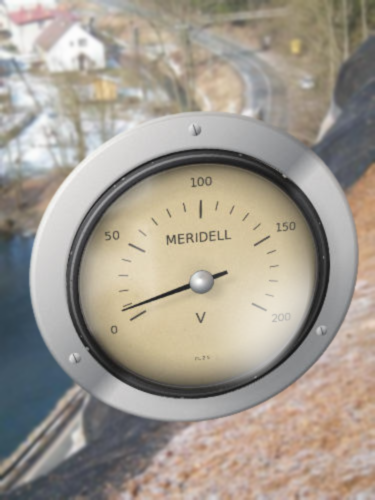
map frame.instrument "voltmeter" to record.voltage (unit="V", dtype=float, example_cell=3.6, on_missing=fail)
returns 10
